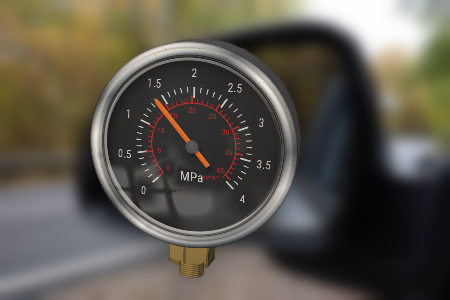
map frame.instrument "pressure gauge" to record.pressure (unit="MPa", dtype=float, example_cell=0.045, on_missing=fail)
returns 1.4
